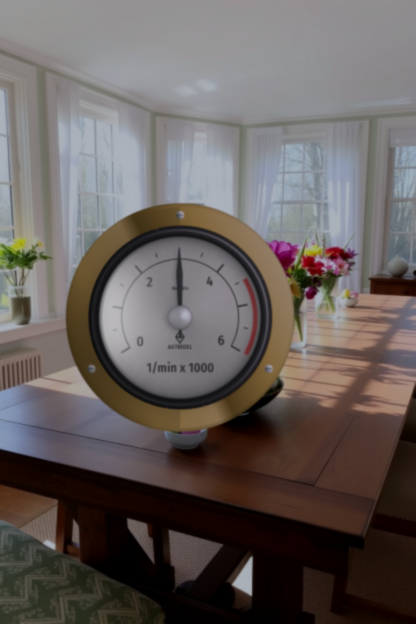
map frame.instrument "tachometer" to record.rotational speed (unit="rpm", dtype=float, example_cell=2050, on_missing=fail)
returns 3000
